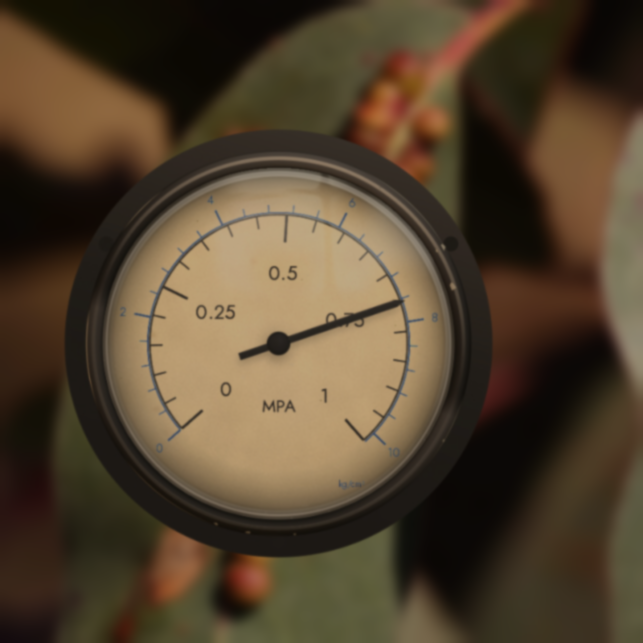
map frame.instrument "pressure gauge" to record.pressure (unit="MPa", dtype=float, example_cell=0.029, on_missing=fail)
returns 0.75
